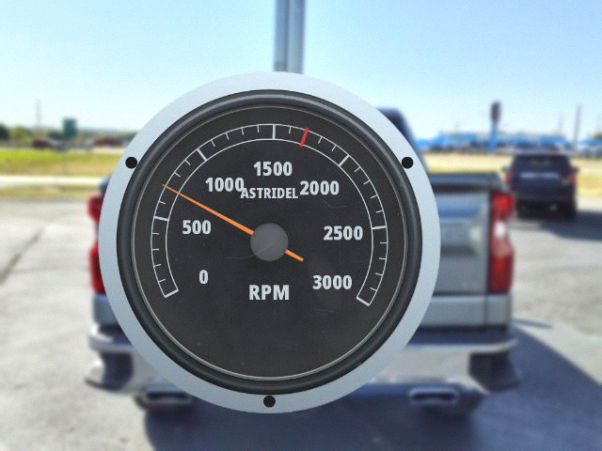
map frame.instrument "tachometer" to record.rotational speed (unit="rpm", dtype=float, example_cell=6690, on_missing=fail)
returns 700
